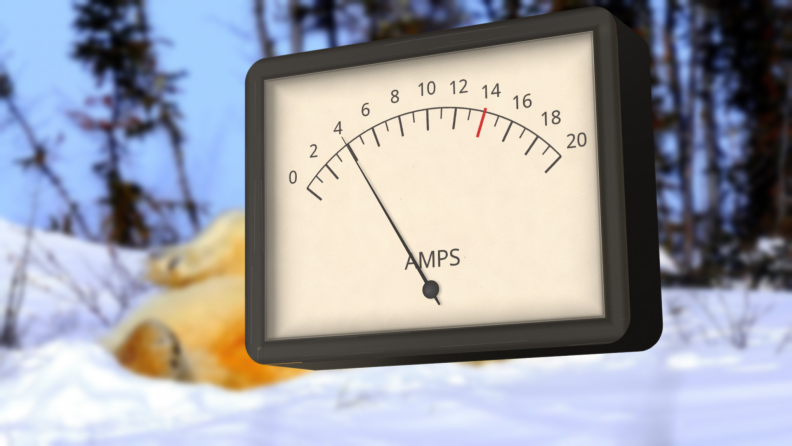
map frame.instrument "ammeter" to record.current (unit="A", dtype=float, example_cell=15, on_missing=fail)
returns 4
